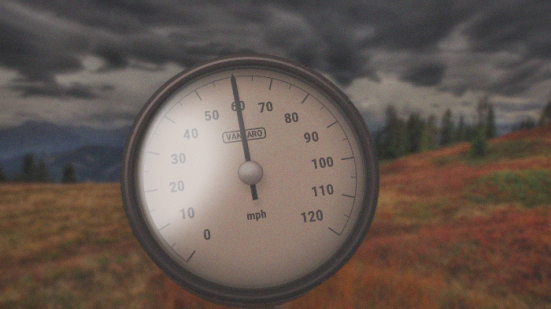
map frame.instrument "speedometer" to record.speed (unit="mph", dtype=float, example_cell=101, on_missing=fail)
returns 60
